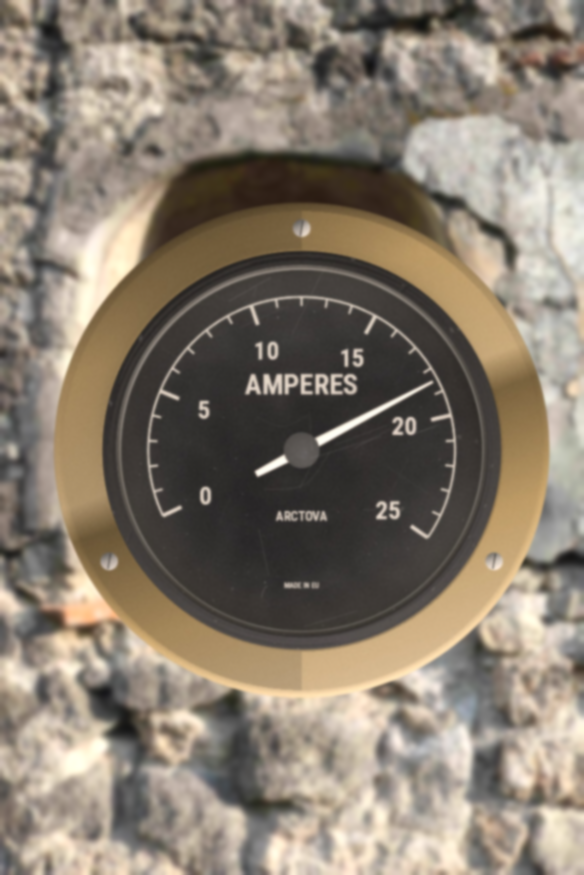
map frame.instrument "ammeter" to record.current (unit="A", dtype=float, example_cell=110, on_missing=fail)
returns 18.5
